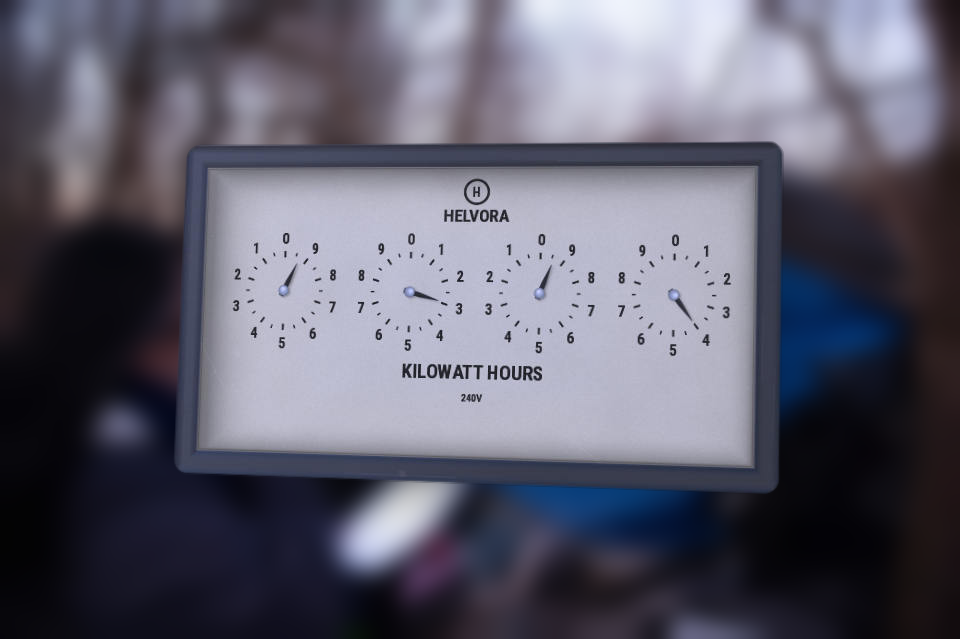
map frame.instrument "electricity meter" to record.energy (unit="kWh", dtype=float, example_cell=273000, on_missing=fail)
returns 9294
